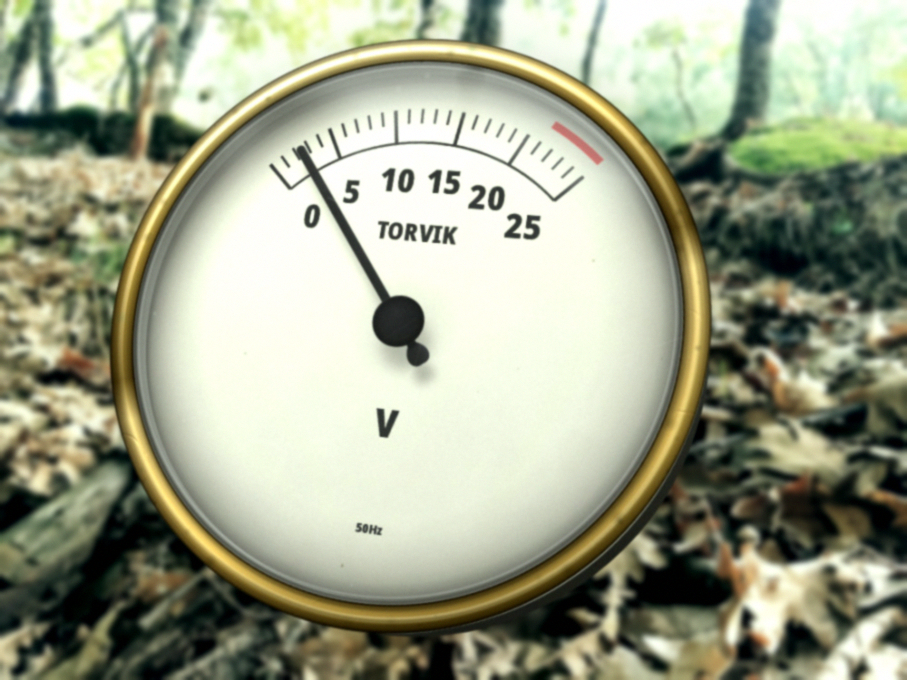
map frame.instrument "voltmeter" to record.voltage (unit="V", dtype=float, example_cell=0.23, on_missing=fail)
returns 2.5
